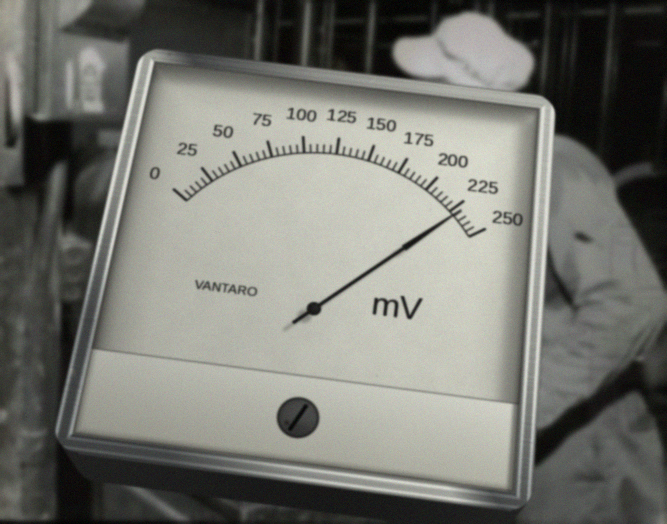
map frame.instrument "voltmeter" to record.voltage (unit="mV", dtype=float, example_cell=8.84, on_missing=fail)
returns 230
